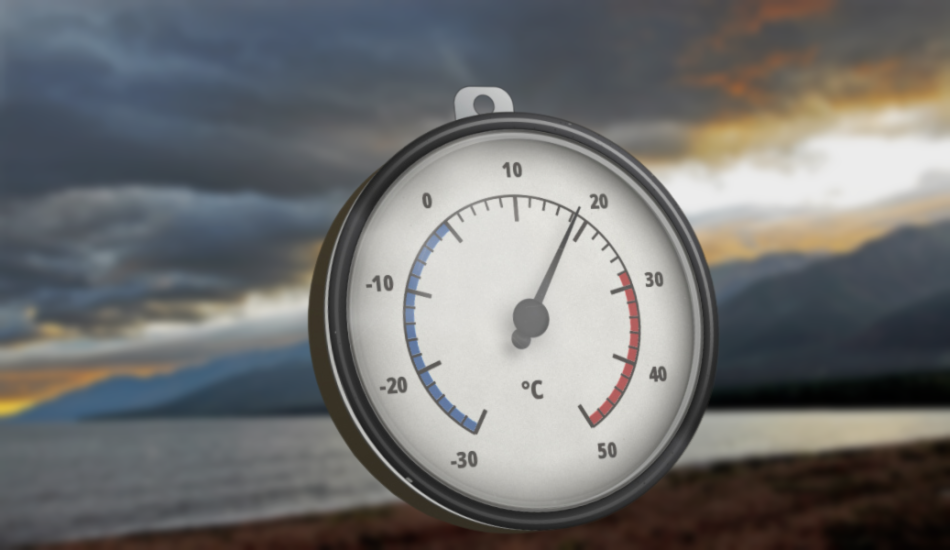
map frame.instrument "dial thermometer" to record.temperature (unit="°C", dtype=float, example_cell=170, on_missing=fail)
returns 18
